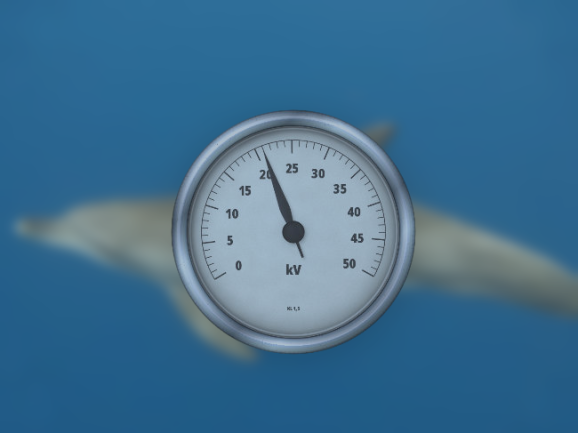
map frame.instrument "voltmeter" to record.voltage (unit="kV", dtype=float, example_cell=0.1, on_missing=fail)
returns 21
